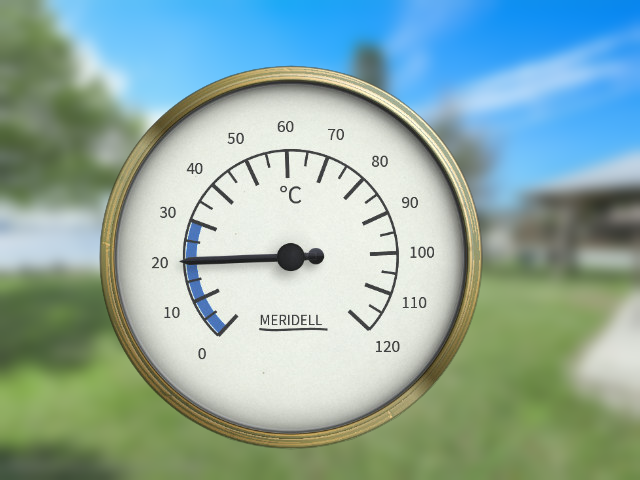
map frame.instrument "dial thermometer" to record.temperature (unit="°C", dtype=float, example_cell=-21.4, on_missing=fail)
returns 20
